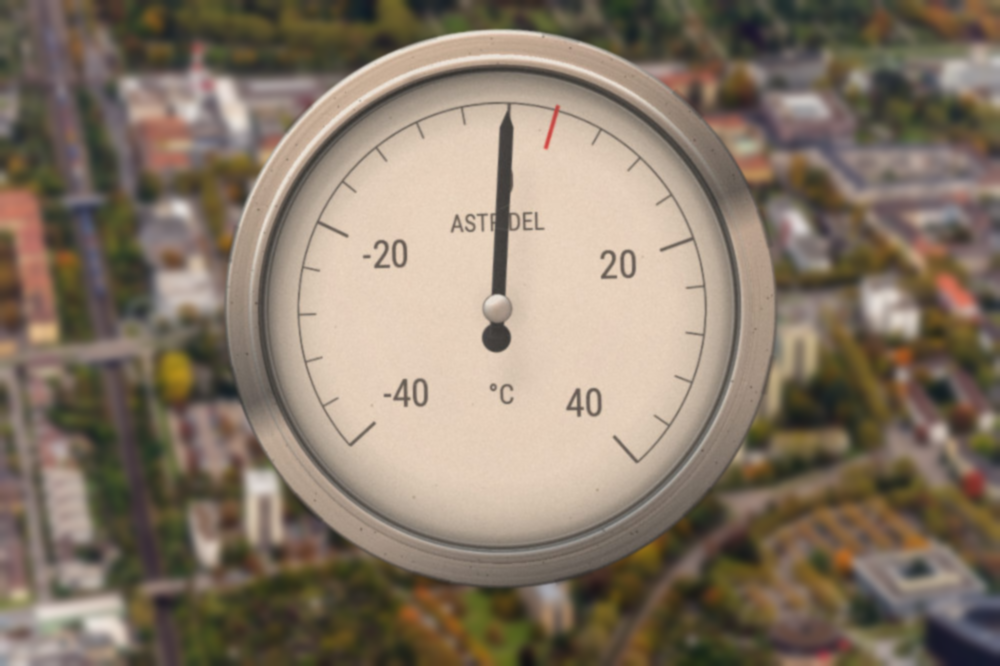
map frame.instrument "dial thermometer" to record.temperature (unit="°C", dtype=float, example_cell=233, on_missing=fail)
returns 0
